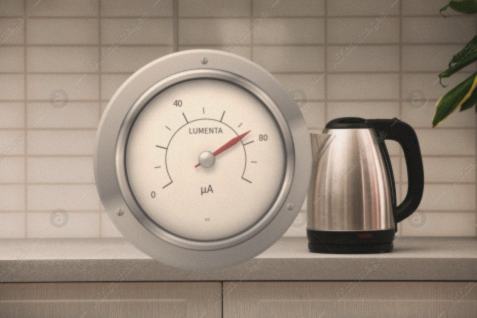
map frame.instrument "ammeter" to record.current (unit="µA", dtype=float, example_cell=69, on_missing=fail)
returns 75
